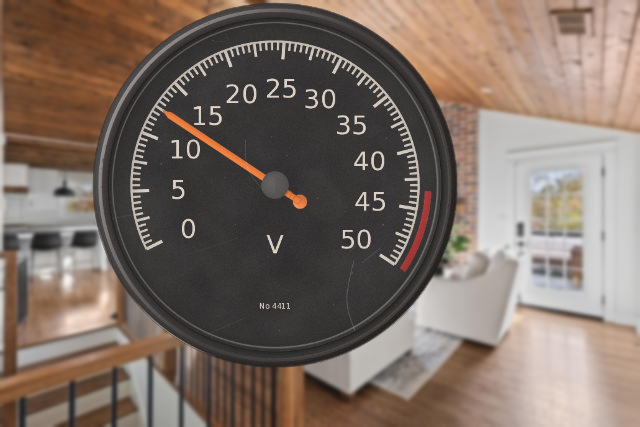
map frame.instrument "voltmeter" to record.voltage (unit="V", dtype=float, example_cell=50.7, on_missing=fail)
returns 12.5
